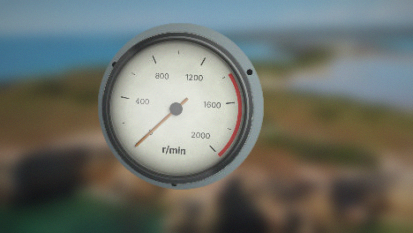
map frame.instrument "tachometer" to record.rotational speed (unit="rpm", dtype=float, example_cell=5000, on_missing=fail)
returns 0
